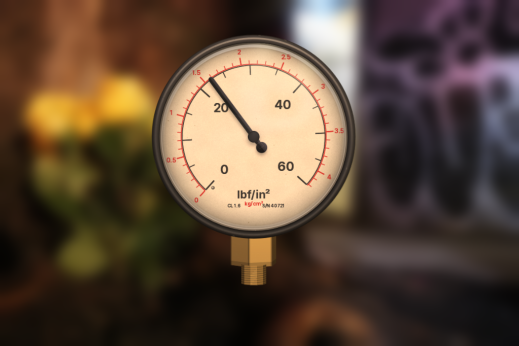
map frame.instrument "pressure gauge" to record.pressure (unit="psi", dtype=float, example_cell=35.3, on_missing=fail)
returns 22.5
